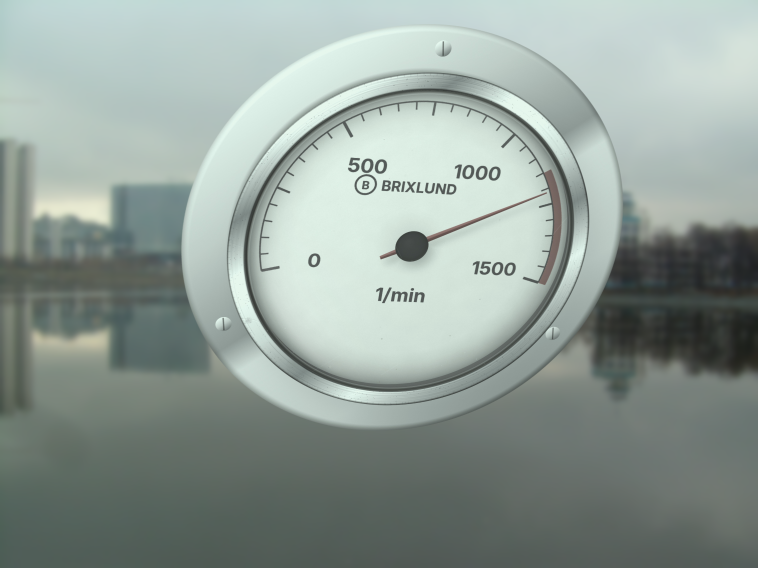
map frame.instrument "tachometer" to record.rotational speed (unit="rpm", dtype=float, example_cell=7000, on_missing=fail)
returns 1200
